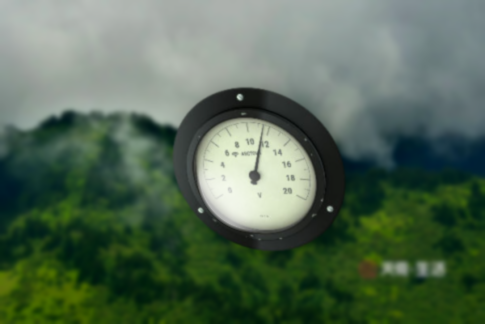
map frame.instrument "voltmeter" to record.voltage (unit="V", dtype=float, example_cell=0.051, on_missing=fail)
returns 11.5
